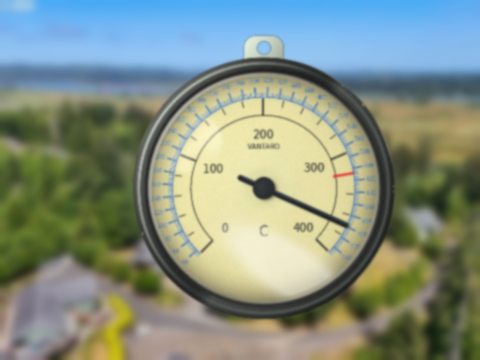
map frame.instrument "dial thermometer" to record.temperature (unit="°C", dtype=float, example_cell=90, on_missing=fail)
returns 370
